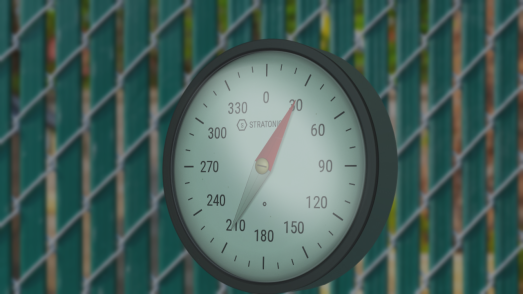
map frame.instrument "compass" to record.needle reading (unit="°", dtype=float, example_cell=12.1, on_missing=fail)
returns 30
